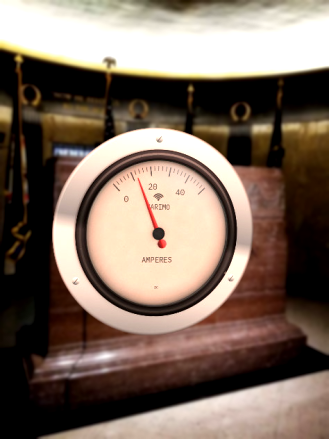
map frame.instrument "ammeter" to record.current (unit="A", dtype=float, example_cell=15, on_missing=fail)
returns 12
